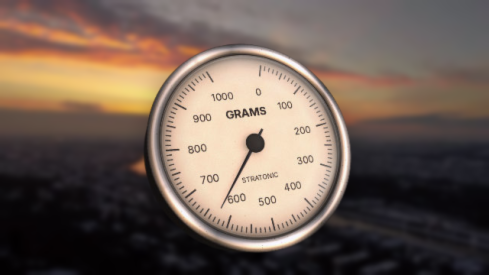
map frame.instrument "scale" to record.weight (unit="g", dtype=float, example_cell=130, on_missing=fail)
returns 630
